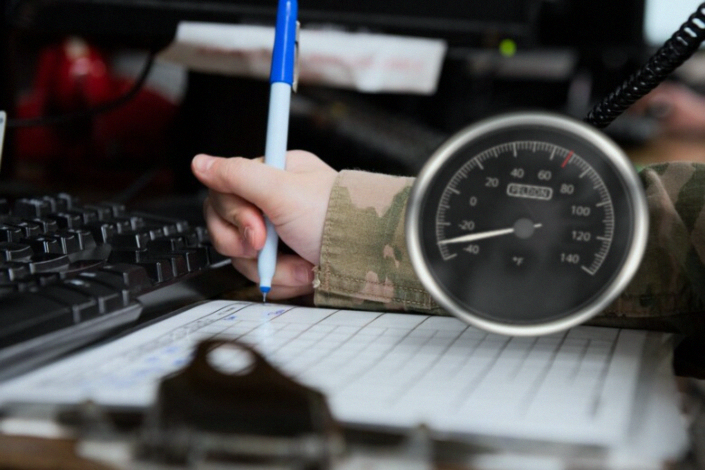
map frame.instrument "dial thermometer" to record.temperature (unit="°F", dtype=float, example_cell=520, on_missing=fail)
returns -30
